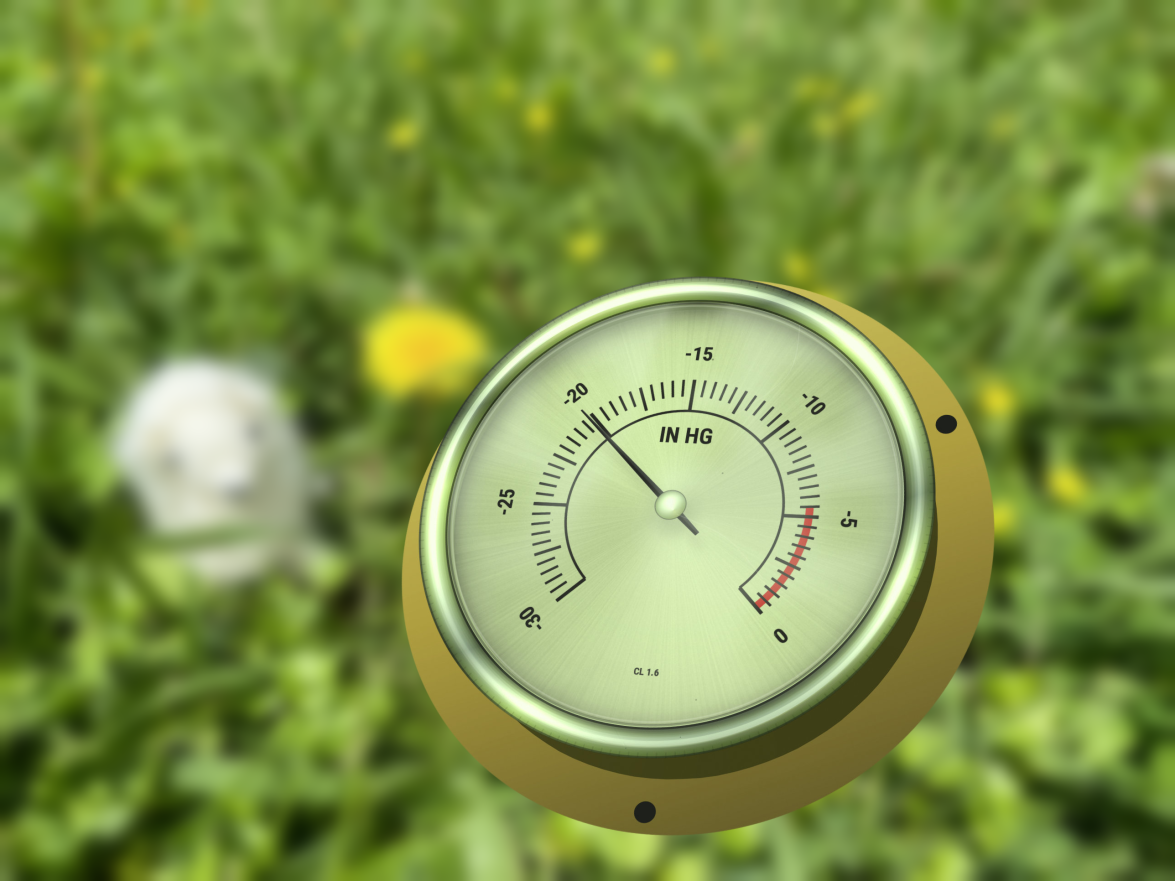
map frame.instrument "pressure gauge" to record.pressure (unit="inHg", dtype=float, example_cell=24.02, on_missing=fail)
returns -20.25
